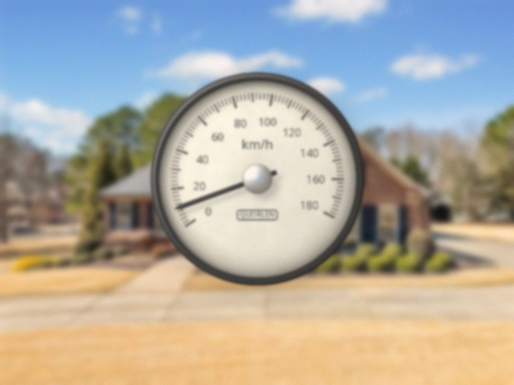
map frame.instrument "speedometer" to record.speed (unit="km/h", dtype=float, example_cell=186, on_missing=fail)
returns 10
